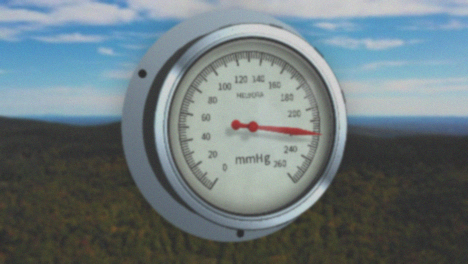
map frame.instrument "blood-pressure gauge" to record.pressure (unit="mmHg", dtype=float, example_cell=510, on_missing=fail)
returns 220
